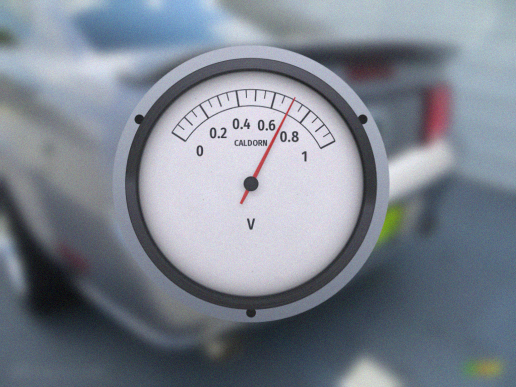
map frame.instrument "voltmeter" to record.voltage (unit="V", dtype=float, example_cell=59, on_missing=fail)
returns 0.7
